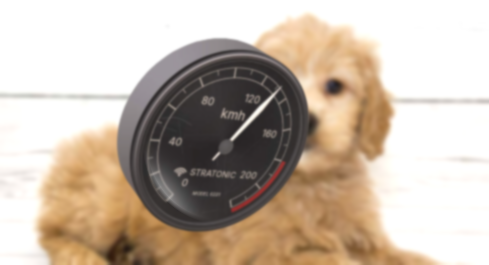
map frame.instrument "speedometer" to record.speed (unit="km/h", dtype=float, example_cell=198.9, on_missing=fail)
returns 130
